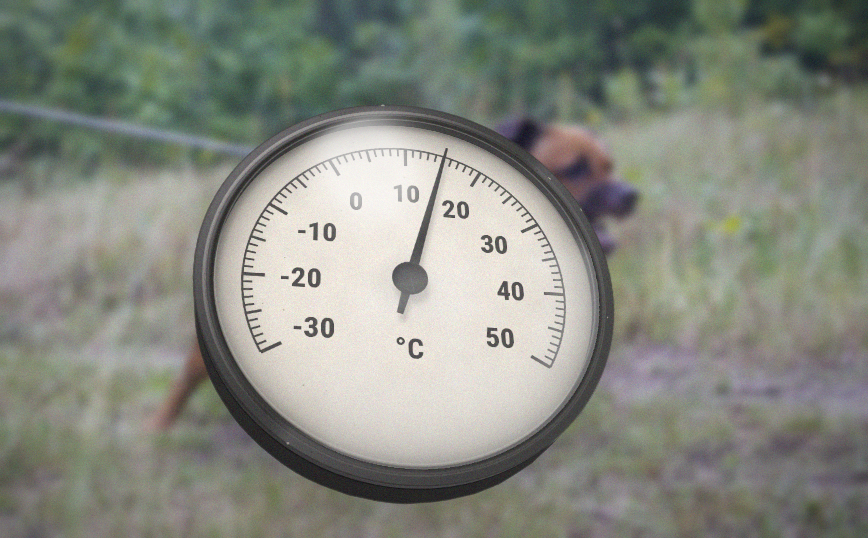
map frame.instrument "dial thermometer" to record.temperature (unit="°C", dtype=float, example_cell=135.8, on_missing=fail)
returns 15
